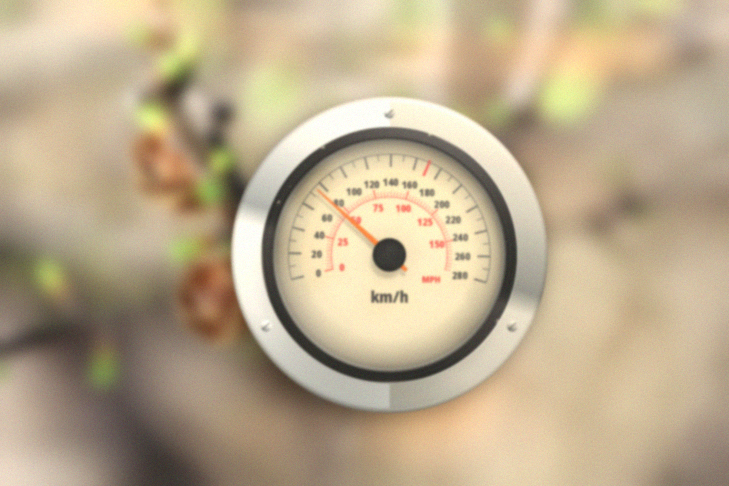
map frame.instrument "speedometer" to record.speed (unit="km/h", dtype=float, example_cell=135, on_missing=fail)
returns 75
